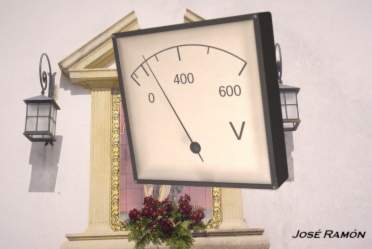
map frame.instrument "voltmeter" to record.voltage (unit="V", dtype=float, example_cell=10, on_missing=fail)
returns 250
